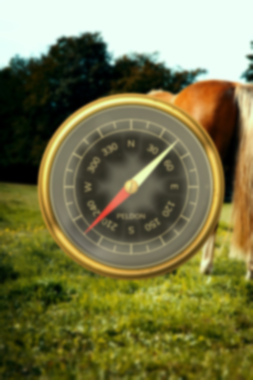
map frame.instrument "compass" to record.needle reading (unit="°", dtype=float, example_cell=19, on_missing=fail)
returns 225
